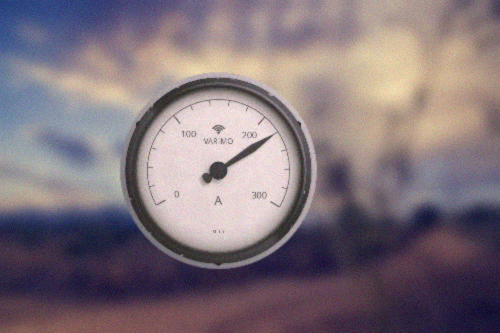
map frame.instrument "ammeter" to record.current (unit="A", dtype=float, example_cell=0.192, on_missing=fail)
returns 220
